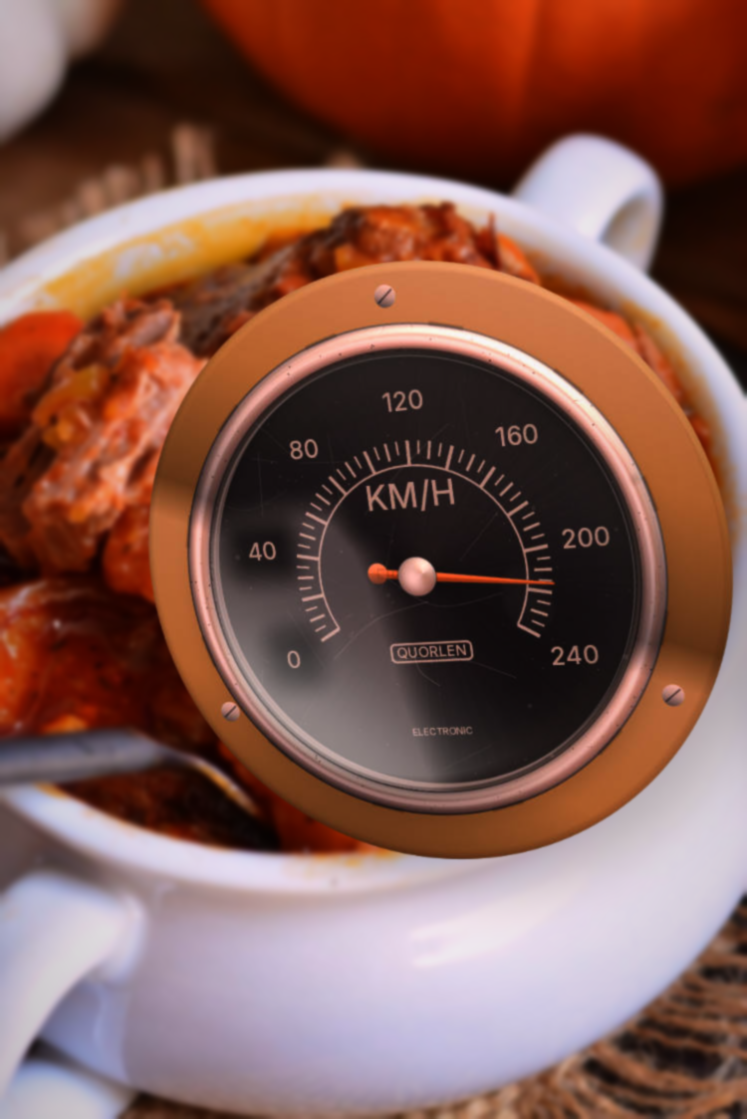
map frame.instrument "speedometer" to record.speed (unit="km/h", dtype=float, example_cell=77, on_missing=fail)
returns 215
